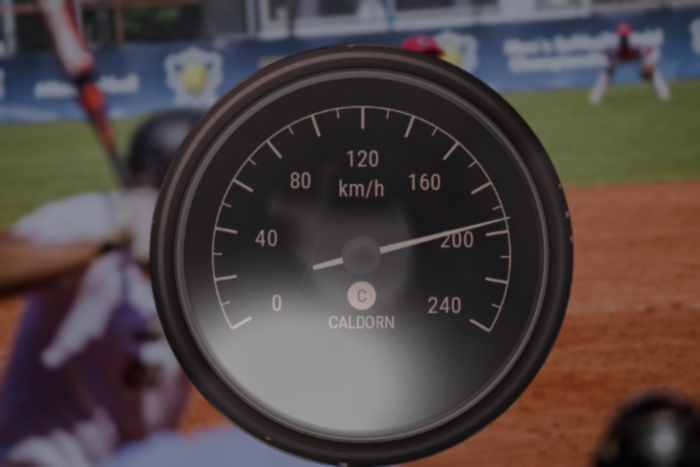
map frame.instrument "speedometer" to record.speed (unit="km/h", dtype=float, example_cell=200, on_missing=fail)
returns 195
